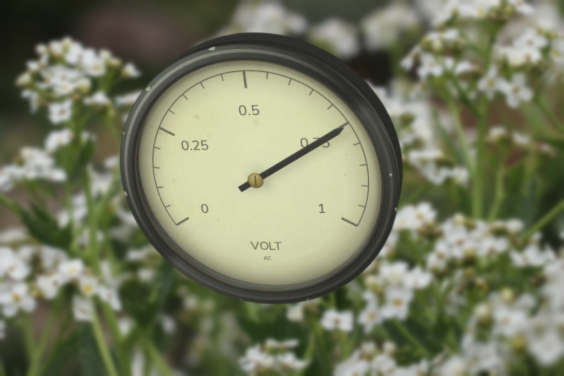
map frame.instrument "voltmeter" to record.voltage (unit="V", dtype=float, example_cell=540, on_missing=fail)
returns 0.75
